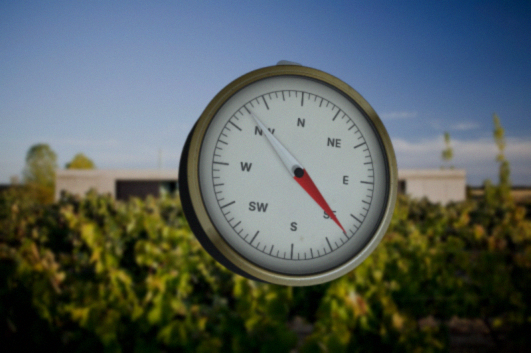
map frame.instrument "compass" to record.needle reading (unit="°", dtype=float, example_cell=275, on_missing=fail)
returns 135
